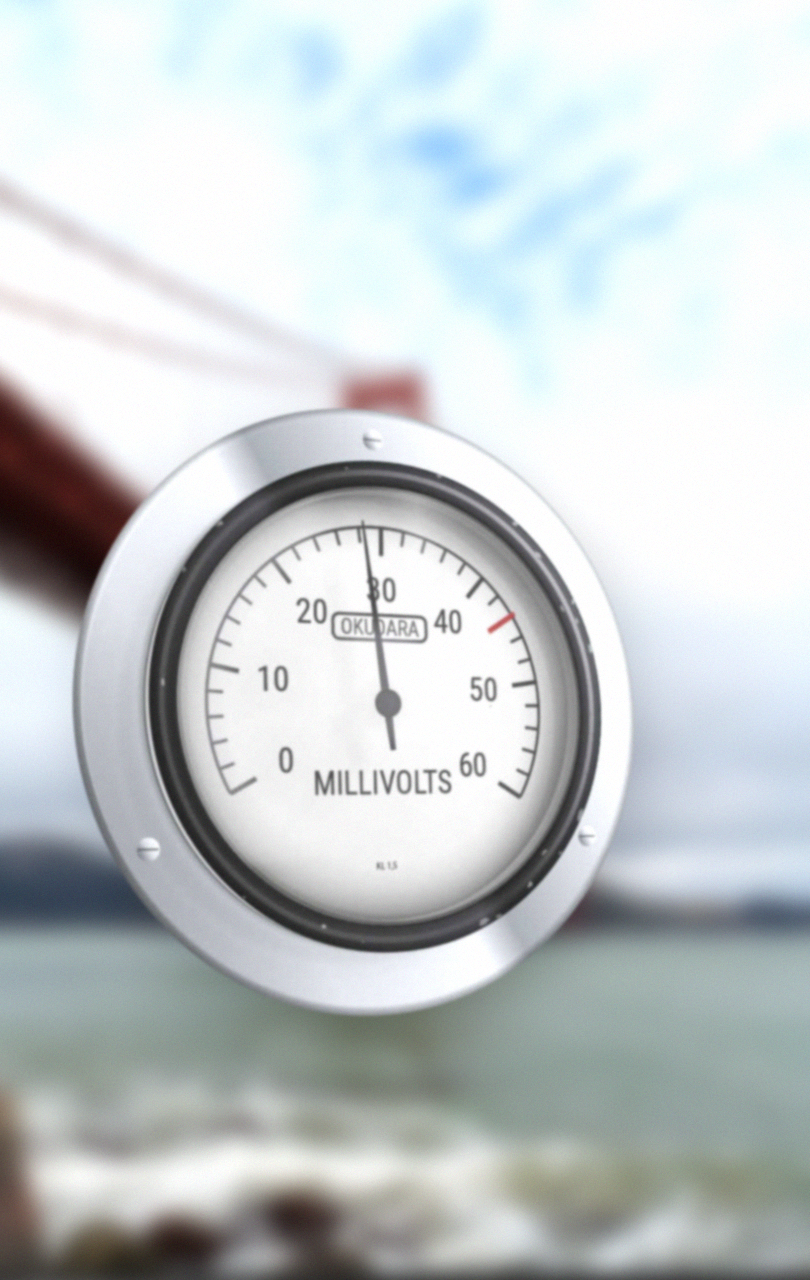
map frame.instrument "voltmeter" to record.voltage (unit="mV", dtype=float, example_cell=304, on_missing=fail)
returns 28
